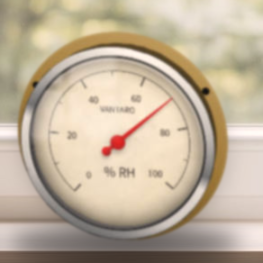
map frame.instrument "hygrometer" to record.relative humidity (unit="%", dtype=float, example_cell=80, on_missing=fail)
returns 70
